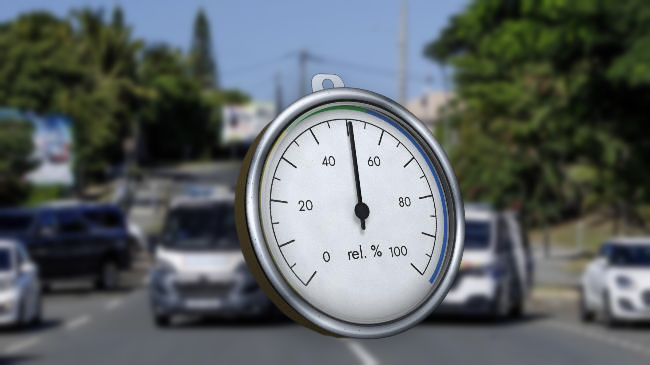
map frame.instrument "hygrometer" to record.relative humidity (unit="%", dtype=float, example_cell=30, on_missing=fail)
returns 50
